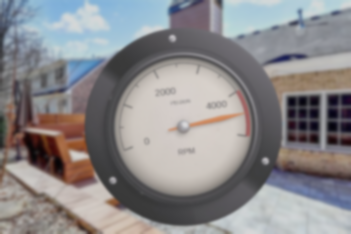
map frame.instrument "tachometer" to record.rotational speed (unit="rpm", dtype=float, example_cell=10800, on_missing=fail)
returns 4500
